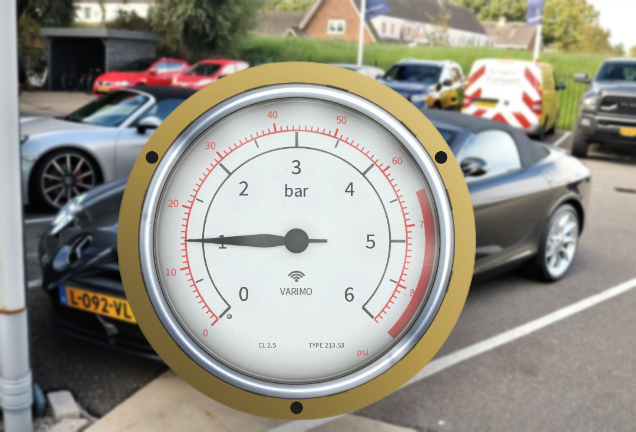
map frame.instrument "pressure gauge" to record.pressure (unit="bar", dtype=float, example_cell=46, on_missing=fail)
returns 1
